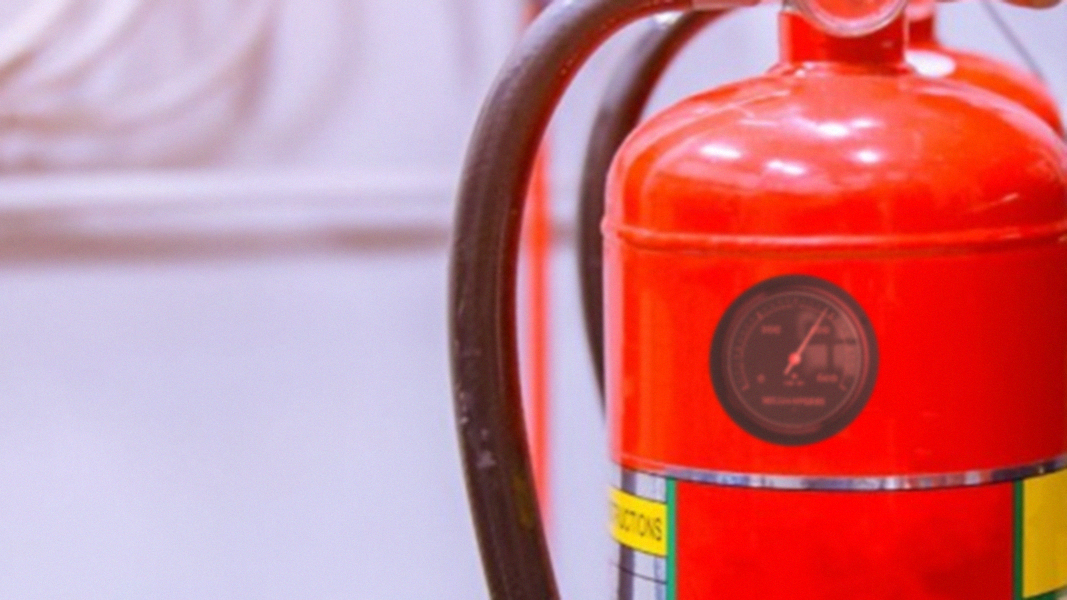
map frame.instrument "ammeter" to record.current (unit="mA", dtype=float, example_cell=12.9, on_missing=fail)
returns 380
